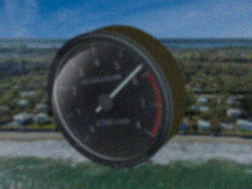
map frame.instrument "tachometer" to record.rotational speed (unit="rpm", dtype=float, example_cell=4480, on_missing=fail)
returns 5750
